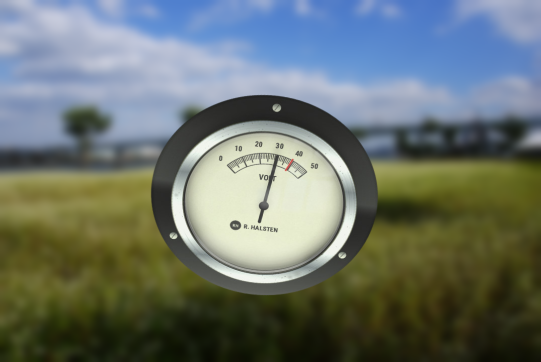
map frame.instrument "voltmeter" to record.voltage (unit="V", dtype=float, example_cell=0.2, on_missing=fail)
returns 30
